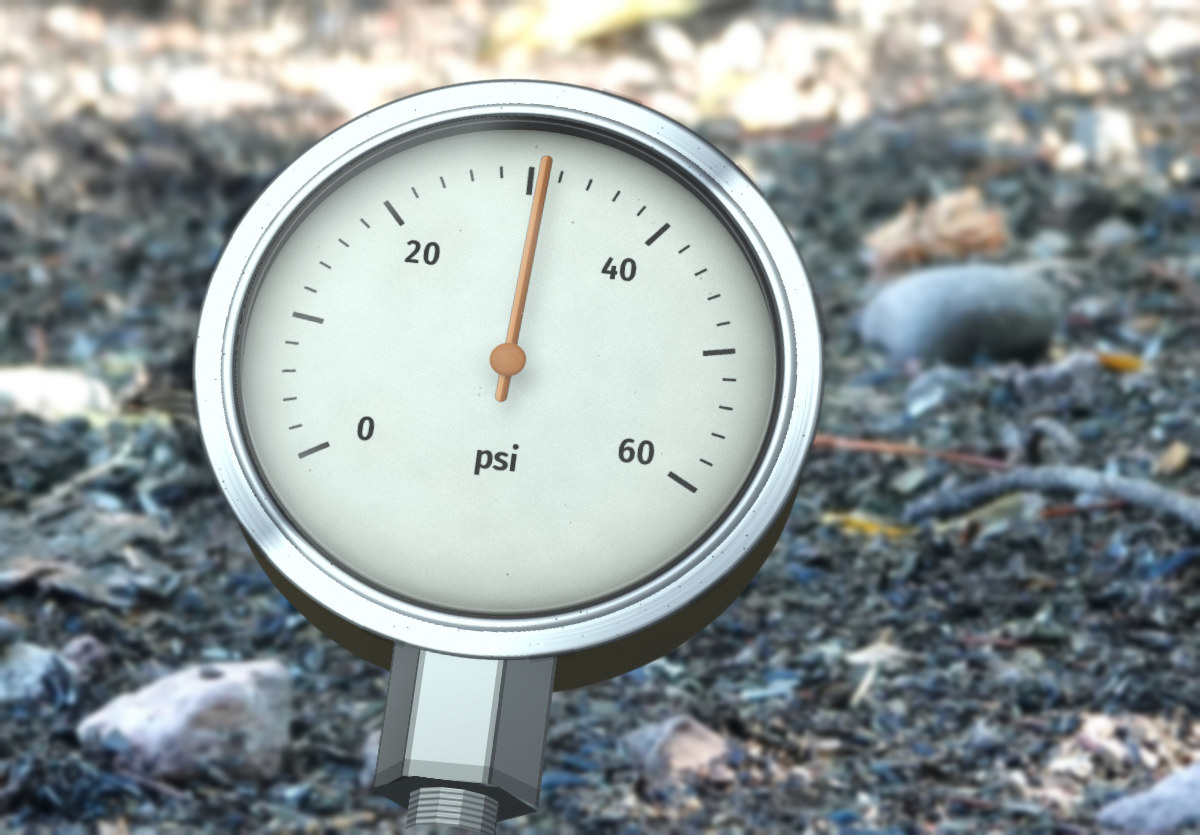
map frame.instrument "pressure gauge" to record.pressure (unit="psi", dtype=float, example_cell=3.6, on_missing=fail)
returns 31
